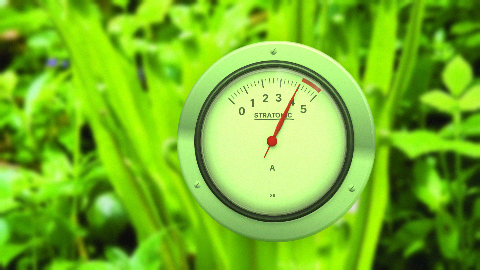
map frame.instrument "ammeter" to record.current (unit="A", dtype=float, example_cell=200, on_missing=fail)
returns 4
